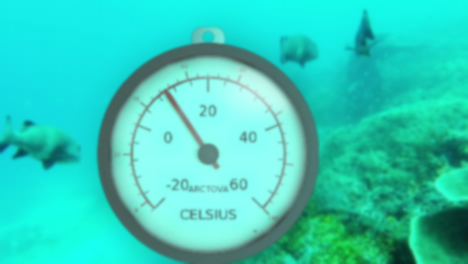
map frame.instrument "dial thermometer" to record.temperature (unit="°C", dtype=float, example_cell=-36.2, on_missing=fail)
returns 10
